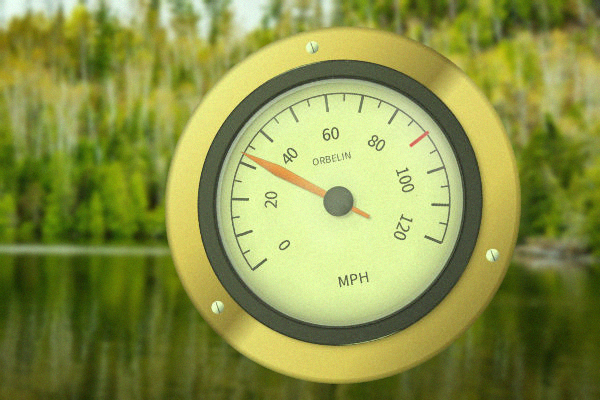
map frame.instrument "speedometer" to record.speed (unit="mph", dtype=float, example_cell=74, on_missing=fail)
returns 32.5
